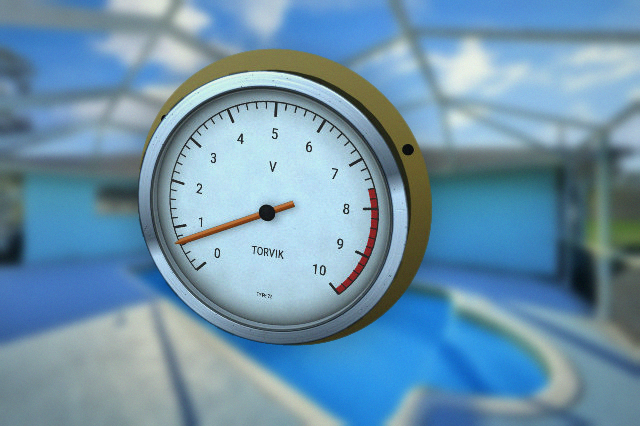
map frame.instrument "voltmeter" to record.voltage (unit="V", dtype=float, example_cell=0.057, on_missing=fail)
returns 0.7
